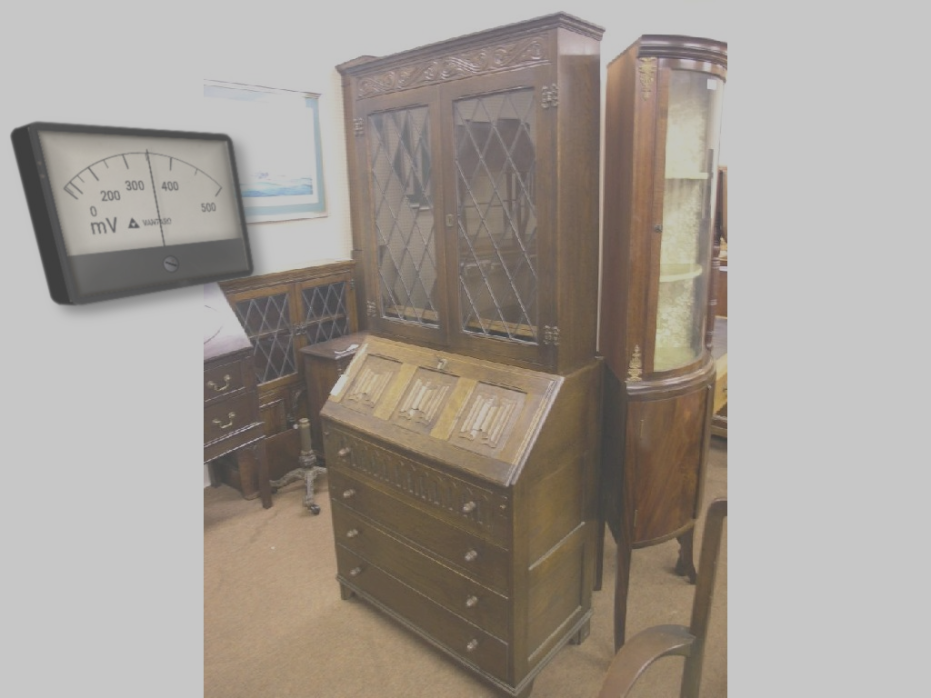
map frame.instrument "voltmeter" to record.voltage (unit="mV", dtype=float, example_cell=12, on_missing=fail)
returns 350
